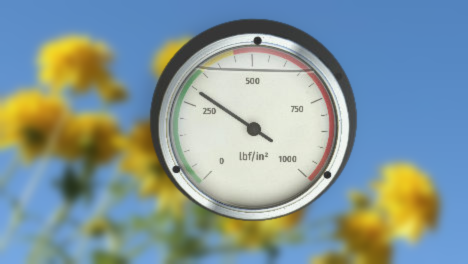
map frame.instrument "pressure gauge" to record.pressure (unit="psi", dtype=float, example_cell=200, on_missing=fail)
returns 300
